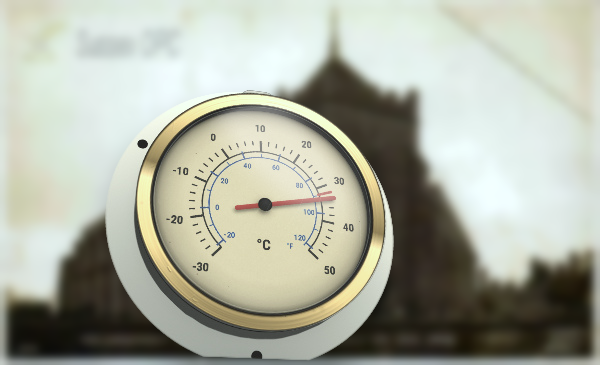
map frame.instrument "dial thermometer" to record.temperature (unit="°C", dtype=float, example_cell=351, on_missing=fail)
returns 34
